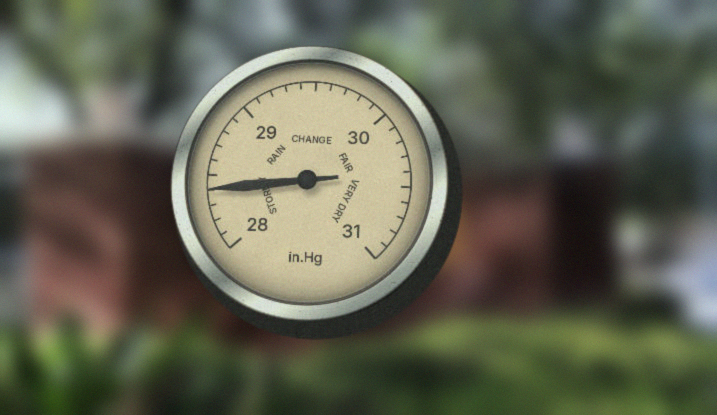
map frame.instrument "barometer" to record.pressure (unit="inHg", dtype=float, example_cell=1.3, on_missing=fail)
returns 28.4
